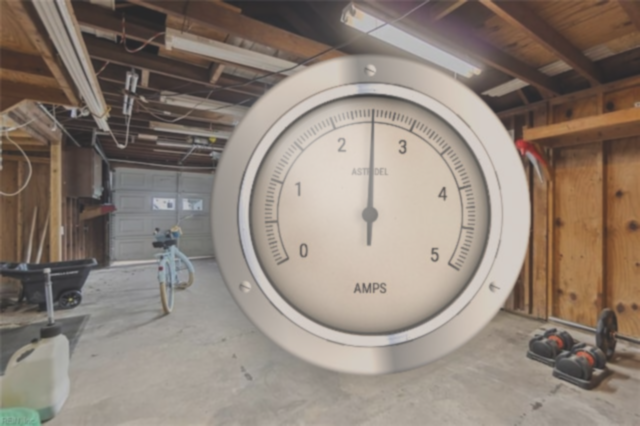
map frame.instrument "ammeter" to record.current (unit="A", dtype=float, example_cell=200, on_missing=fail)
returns 2.5
